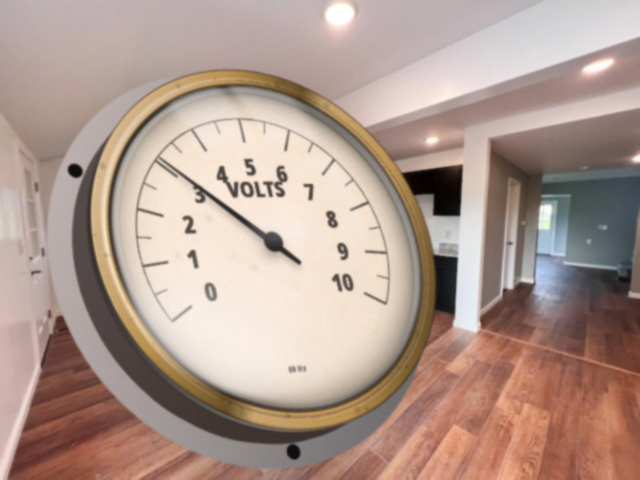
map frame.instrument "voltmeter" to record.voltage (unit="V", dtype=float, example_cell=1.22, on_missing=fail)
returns 3
